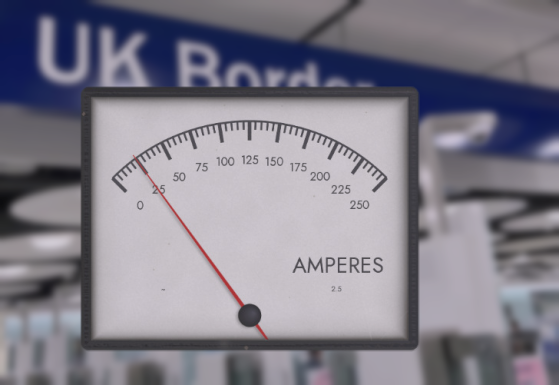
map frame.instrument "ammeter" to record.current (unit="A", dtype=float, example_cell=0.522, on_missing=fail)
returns 25
